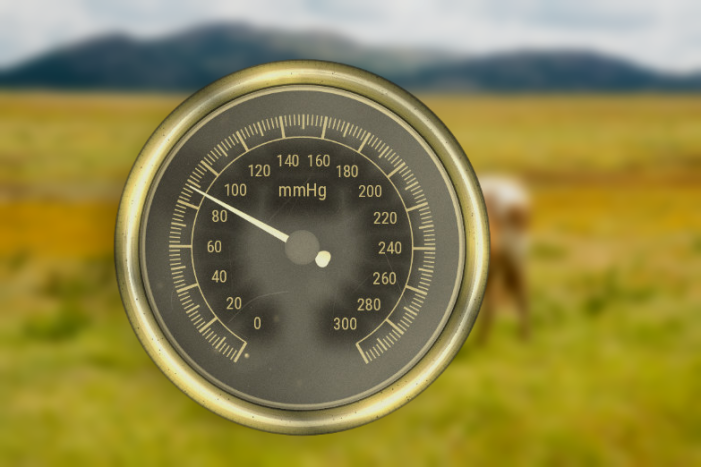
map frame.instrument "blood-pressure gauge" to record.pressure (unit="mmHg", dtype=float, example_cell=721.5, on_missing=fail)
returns 88
